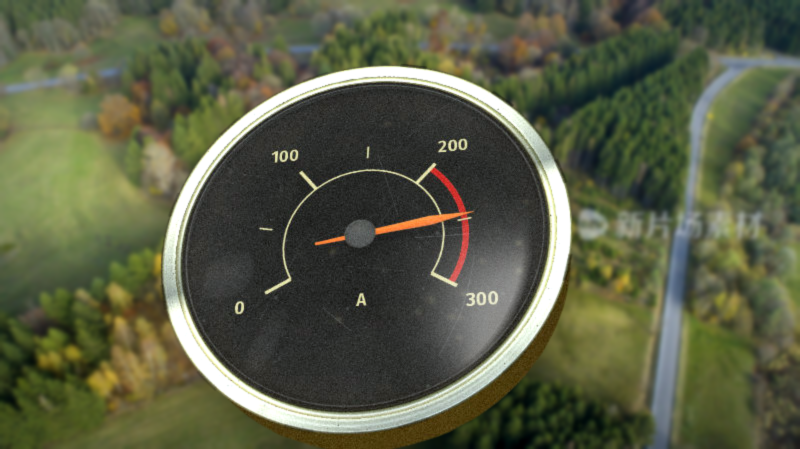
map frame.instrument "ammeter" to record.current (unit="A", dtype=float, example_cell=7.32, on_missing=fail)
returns 250
